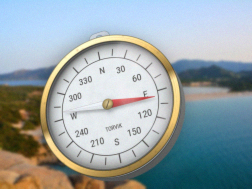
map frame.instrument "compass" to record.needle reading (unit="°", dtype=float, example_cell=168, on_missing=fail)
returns 97.5
